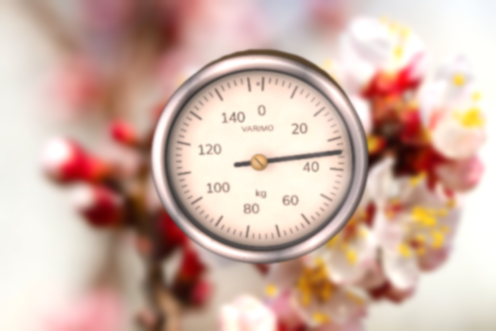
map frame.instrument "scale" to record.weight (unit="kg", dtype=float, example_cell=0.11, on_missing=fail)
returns 34
